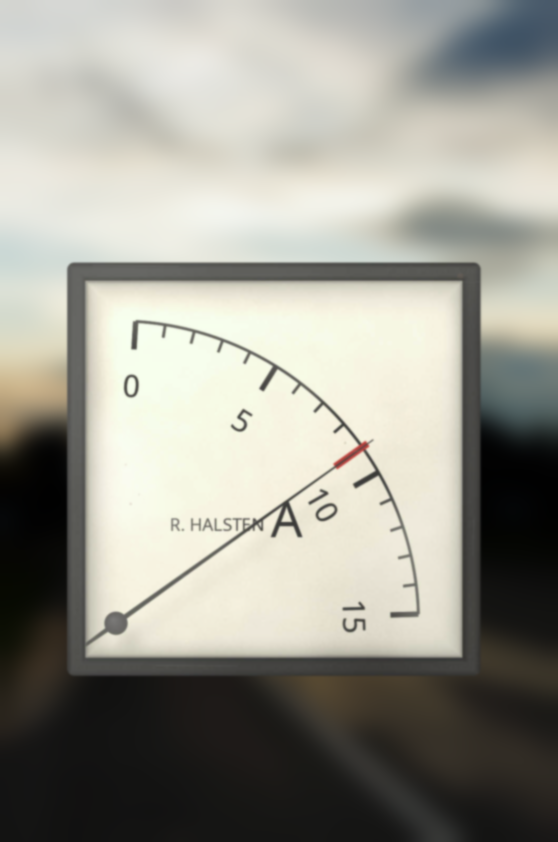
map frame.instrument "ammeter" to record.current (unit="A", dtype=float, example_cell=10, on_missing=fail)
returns 9
